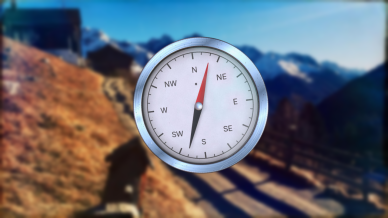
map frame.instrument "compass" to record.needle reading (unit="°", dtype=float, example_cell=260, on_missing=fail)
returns 20
